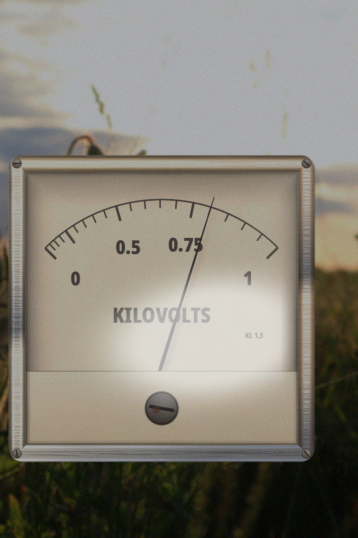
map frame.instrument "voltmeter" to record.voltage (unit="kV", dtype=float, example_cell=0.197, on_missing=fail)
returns 0.8
